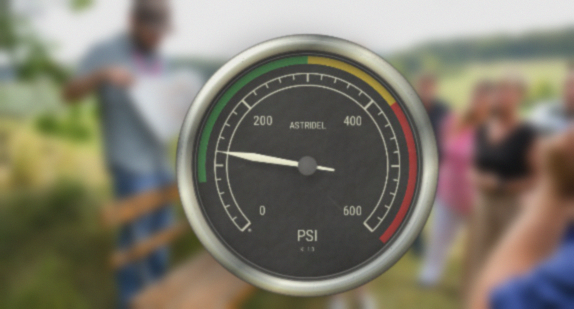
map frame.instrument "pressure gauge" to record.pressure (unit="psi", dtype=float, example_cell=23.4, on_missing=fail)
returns 120
